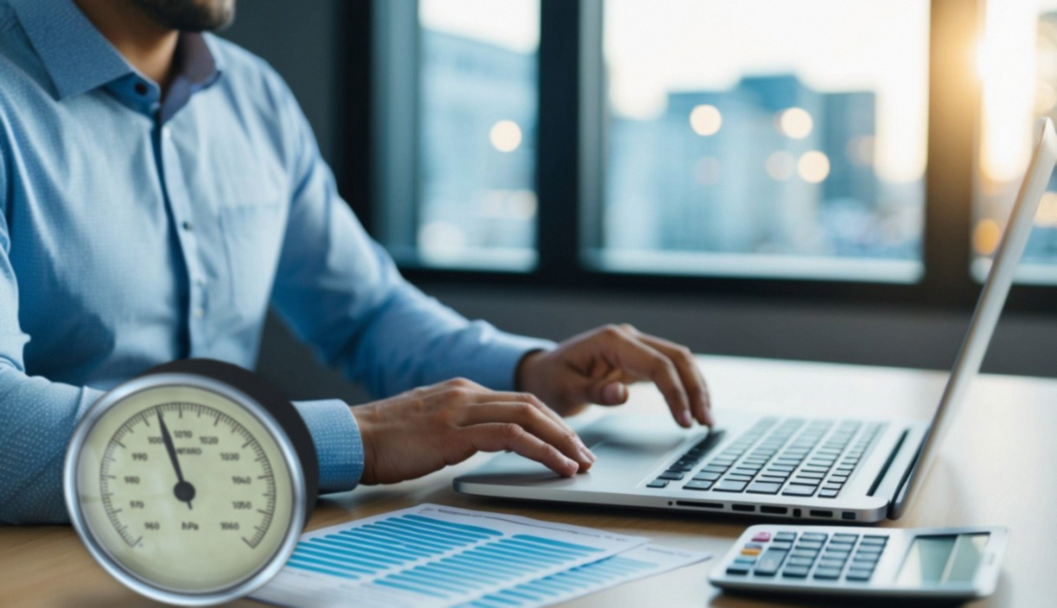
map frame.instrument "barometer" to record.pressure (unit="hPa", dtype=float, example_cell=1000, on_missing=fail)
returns 1005
